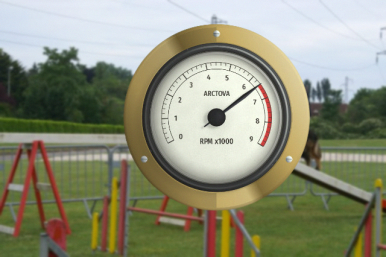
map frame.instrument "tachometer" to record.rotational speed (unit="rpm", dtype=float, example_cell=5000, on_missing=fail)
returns 6400
